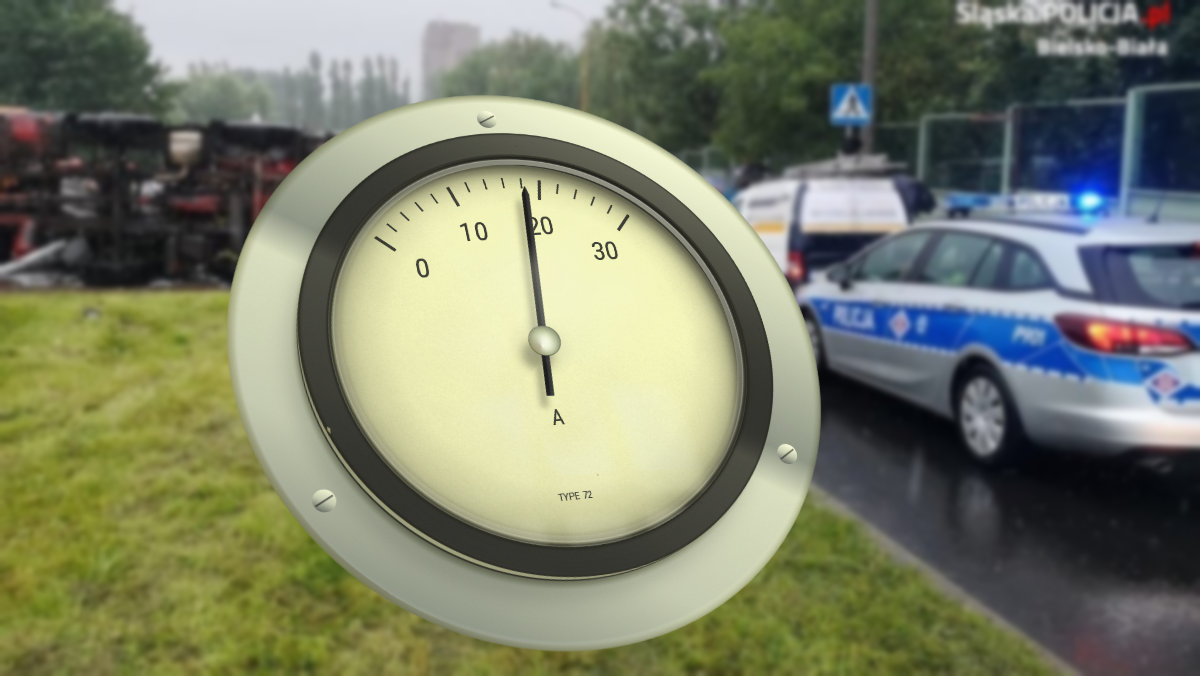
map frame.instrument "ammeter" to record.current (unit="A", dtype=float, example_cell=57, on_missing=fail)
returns 18
